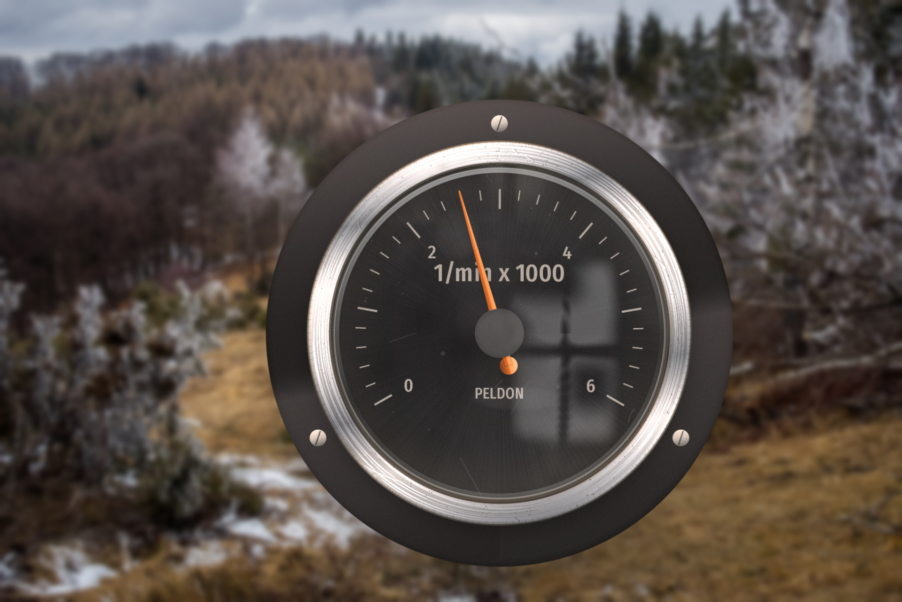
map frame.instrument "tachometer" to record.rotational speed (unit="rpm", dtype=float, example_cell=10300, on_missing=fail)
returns 2600
